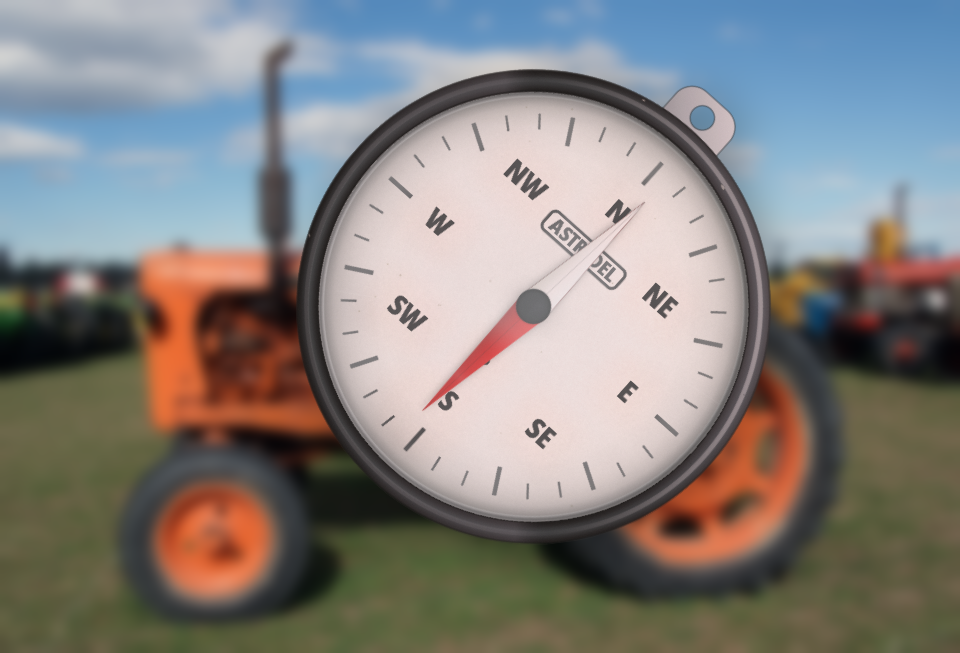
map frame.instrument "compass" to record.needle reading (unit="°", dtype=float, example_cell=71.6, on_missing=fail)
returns 185
